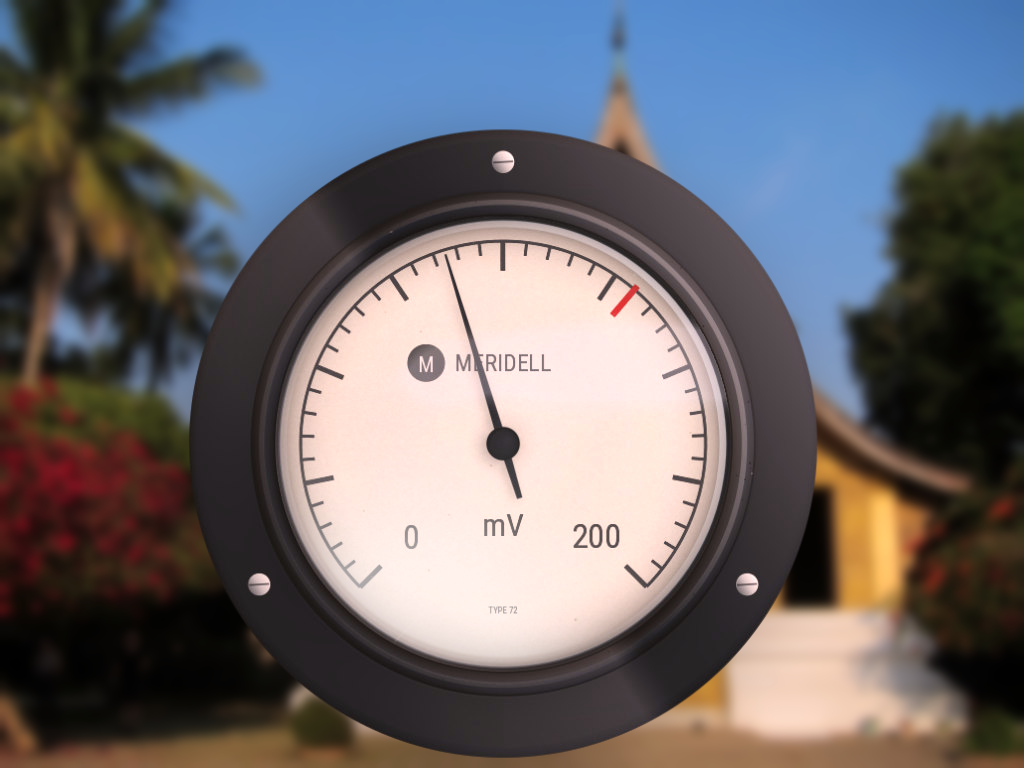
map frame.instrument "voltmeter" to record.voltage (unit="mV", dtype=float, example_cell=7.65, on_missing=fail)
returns 87.5
